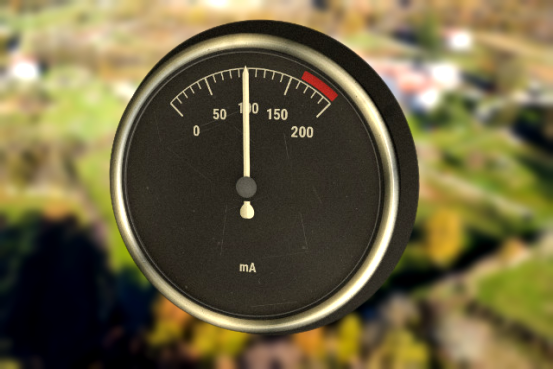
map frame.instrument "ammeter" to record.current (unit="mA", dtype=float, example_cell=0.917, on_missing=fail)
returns 100
